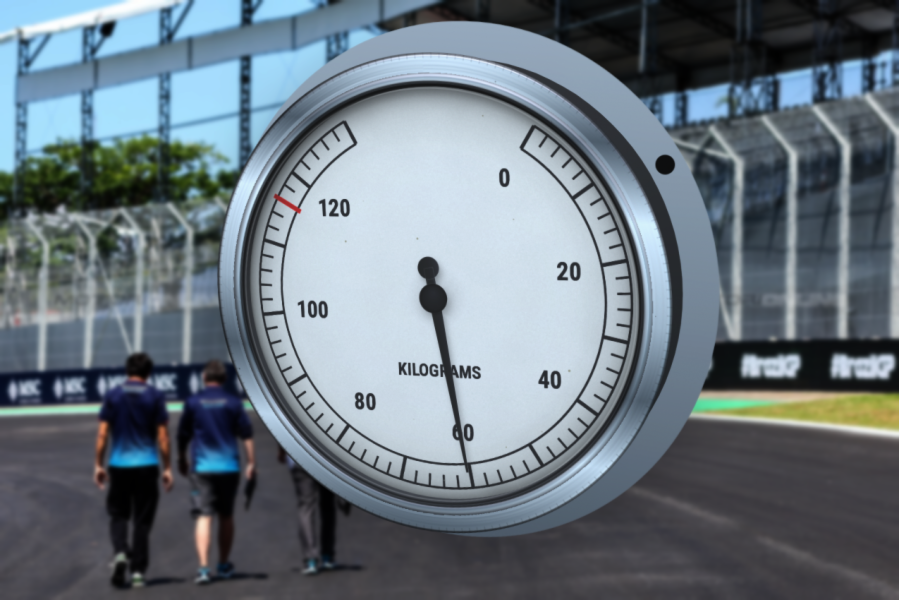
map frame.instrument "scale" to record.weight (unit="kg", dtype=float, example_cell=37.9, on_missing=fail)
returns 60
